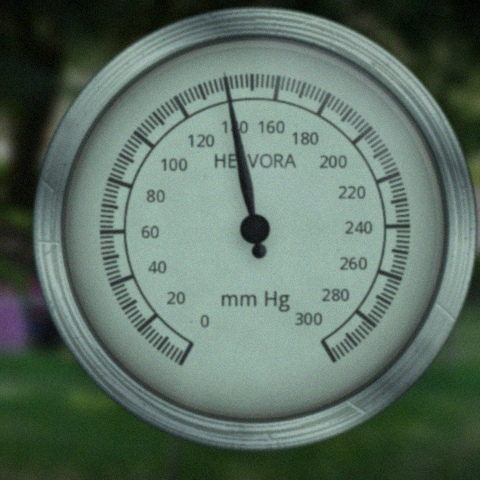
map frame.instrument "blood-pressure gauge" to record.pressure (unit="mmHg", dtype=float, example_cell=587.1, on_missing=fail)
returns 140
